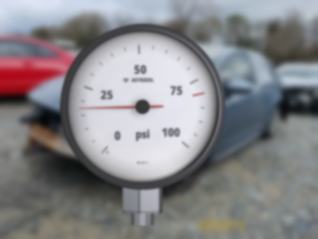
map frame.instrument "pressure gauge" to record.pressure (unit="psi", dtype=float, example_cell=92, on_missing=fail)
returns 17.5
